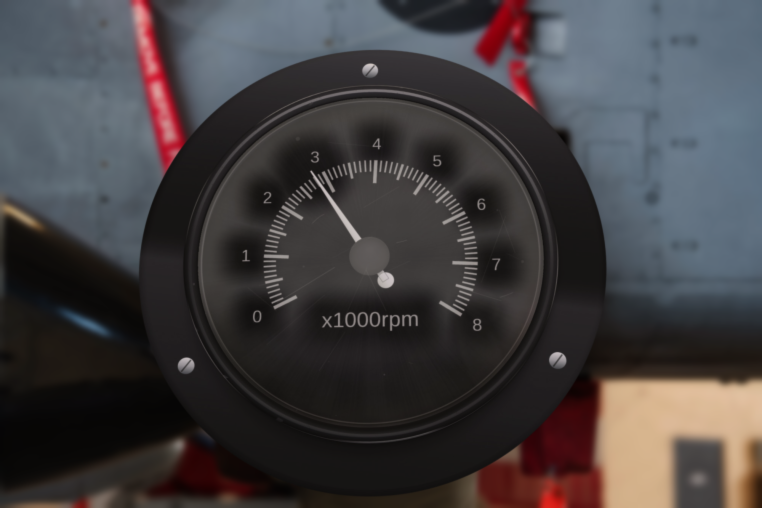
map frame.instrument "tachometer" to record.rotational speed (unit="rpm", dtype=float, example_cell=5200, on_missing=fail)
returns 2800
